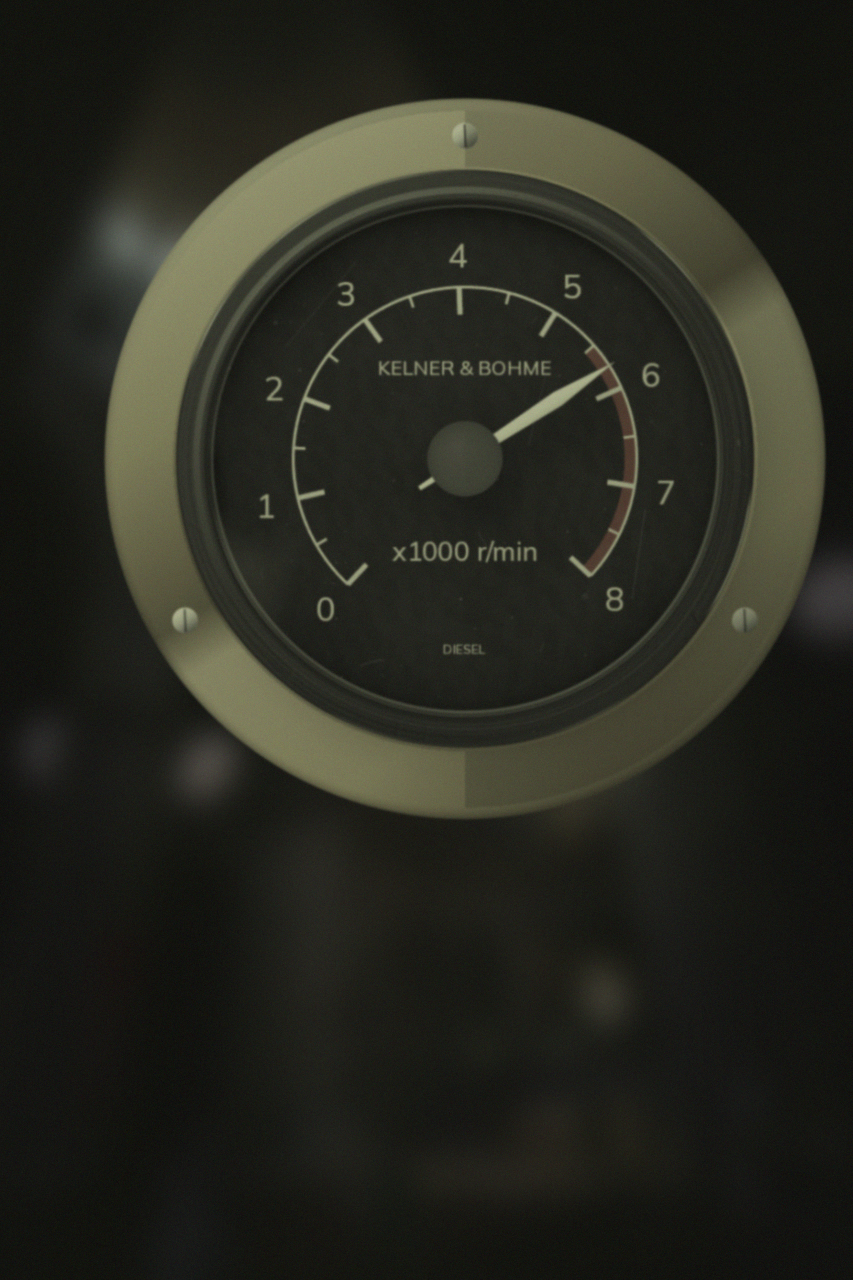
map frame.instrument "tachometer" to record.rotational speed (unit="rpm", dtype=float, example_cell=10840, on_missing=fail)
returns 5750
